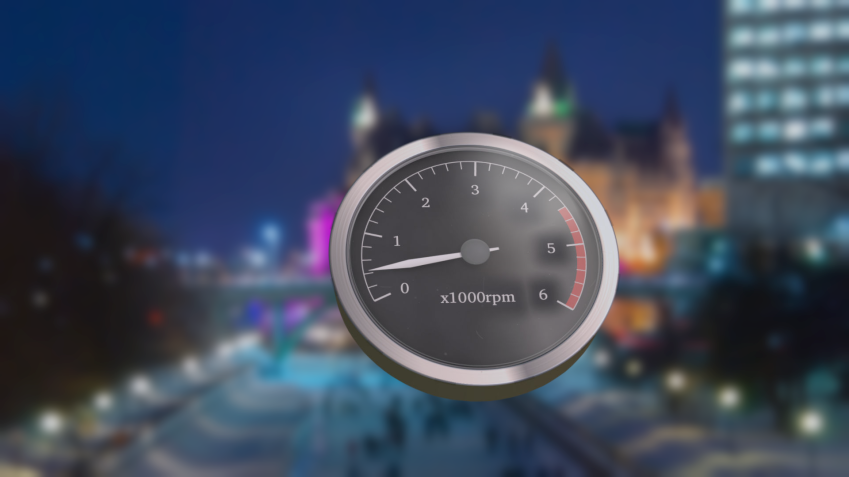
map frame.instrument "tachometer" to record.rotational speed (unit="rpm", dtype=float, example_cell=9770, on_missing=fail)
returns 400
